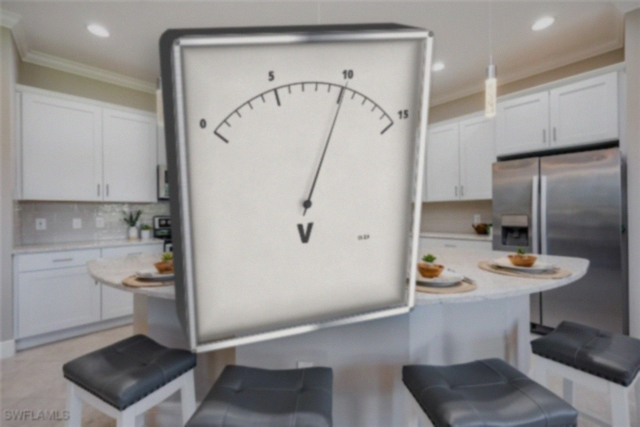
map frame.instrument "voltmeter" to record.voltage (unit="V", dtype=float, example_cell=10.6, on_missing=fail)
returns 10
